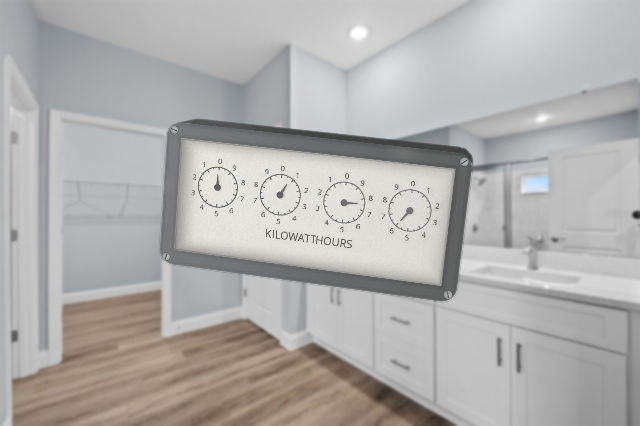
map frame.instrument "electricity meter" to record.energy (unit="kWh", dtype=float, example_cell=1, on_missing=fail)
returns 76
